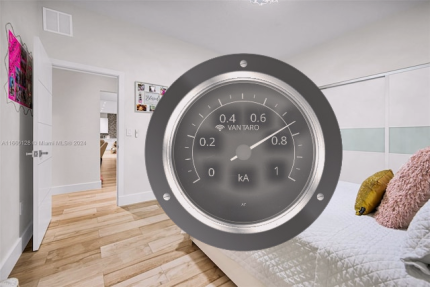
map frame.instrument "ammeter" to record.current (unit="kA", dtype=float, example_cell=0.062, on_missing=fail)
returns 0.75
